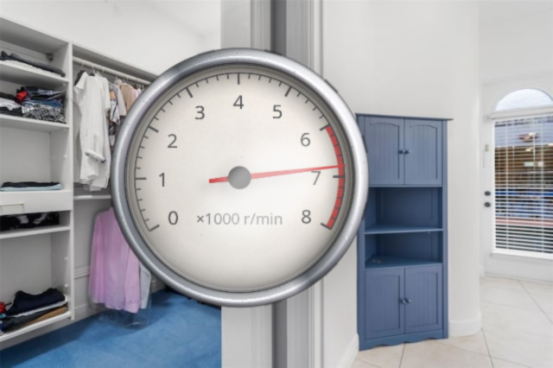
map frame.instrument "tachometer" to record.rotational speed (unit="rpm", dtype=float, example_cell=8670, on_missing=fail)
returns 6800
